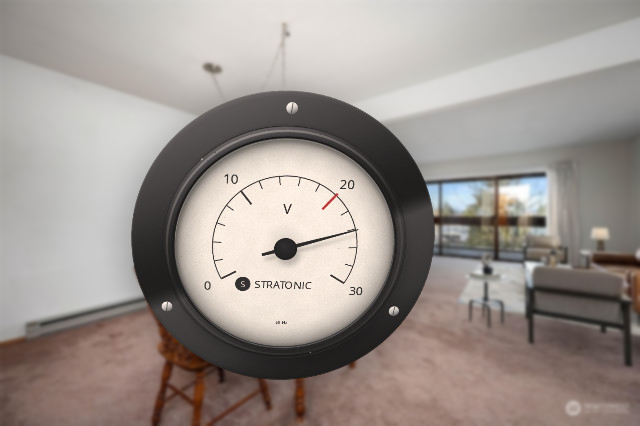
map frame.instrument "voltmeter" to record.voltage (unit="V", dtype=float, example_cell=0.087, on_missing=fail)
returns 24
